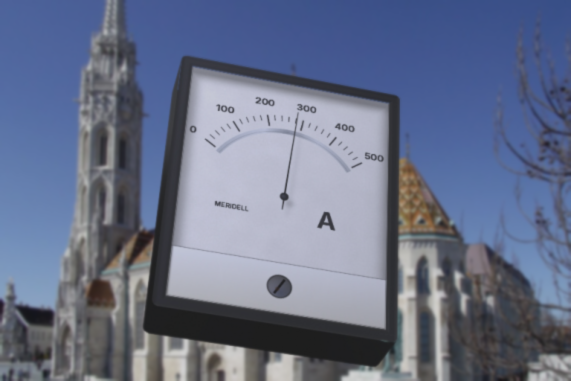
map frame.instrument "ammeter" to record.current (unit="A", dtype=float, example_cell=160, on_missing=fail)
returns 280
